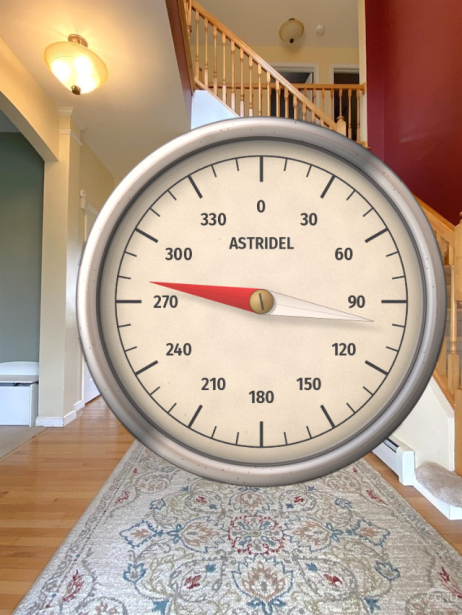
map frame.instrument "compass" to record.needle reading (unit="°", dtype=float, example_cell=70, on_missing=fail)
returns 280
